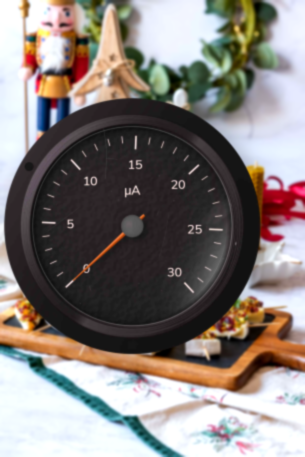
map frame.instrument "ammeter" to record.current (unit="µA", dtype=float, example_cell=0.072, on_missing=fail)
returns 0
